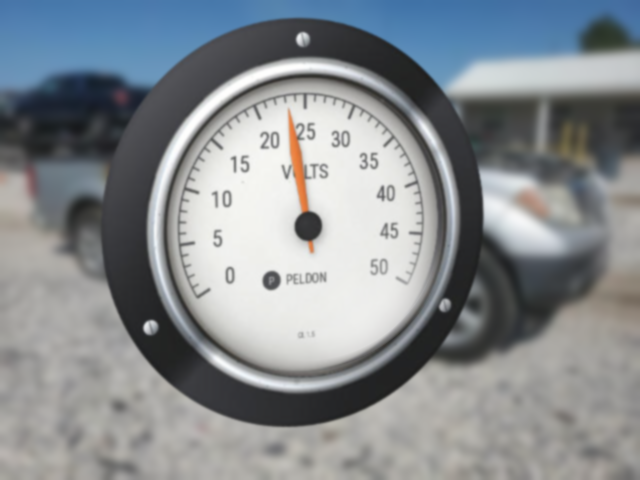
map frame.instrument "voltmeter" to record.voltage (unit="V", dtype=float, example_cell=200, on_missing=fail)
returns 23
